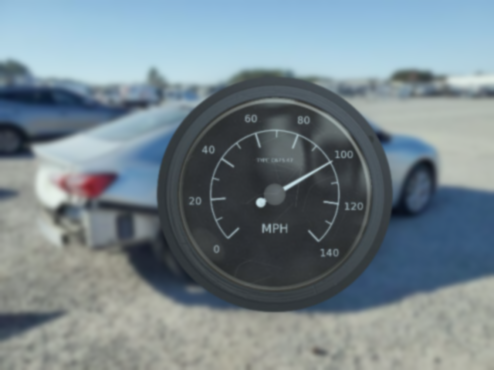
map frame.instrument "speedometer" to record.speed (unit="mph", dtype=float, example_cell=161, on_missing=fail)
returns 100
